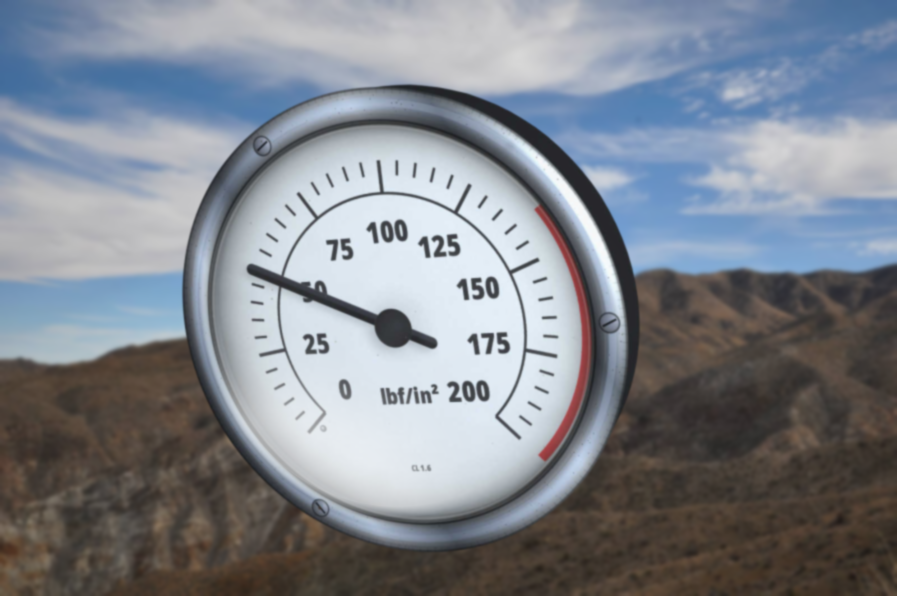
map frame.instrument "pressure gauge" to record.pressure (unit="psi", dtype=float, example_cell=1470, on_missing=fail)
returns 50
